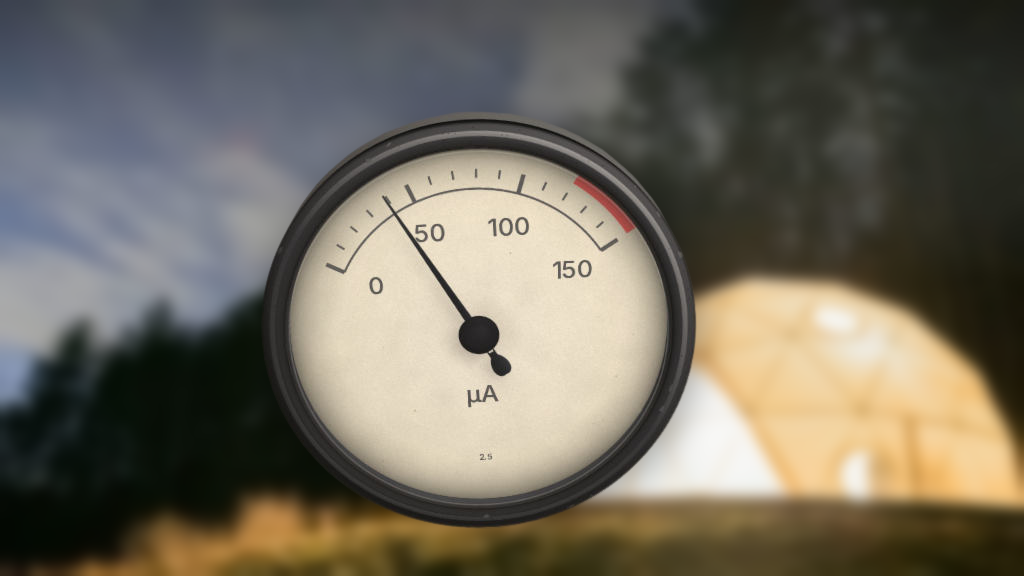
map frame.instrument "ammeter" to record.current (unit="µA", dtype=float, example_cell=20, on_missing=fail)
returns 40
